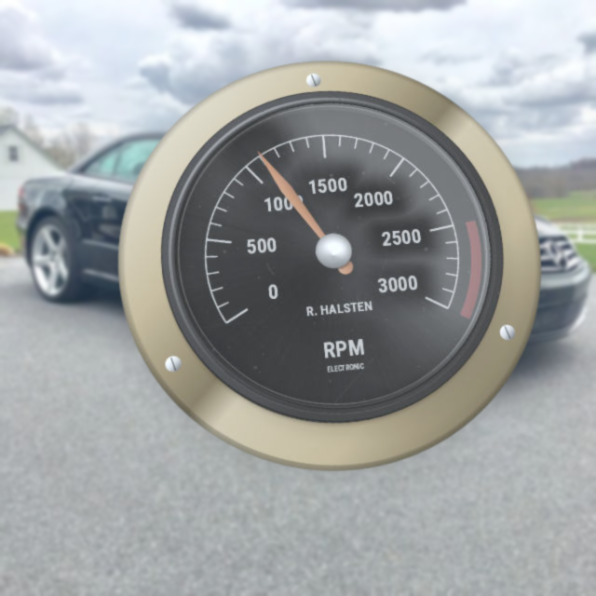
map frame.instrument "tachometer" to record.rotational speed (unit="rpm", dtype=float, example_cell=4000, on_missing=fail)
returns 1100
